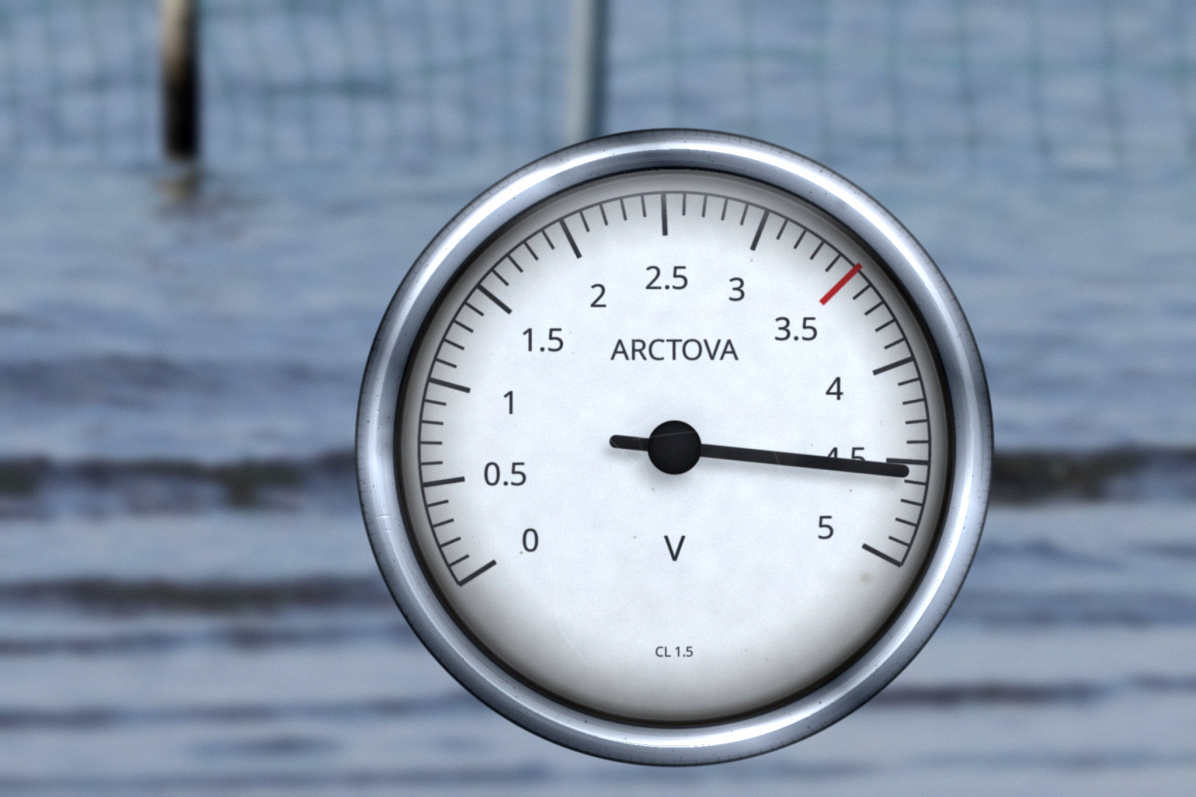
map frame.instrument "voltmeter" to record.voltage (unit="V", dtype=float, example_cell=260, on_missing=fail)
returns 4.55
